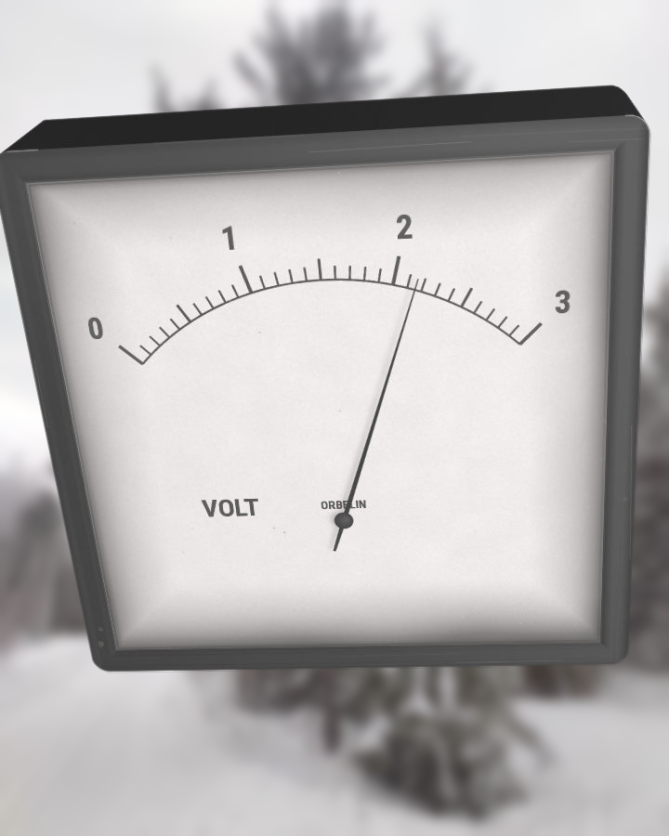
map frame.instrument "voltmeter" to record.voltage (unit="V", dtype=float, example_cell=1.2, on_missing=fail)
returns 2.15
